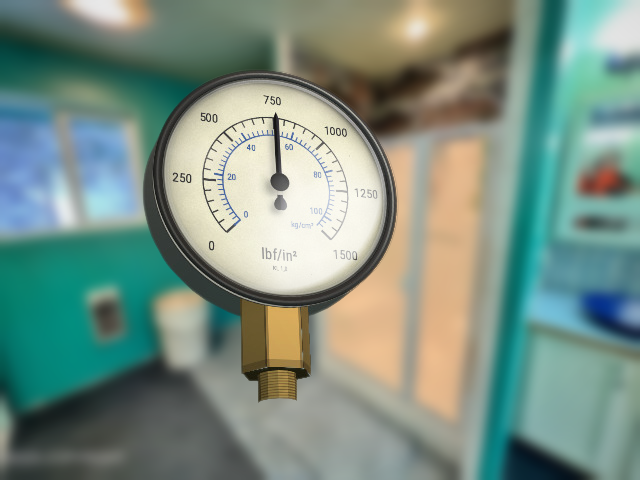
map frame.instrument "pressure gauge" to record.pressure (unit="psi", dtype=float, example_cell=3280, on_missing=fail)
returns 750
